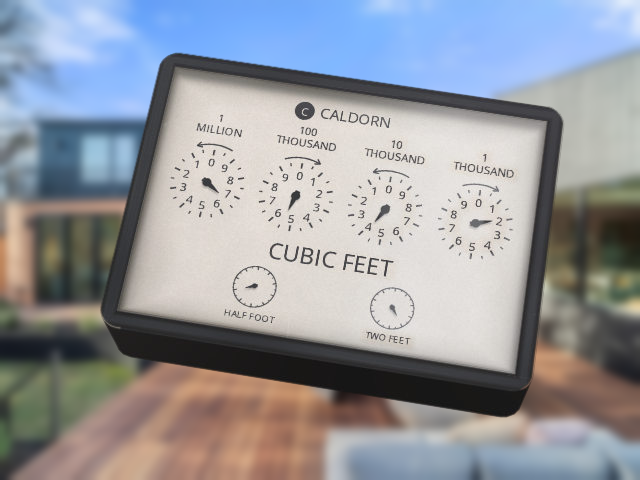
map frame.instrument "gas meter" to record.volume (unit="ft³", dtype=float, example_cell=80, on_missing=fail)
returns 654200
